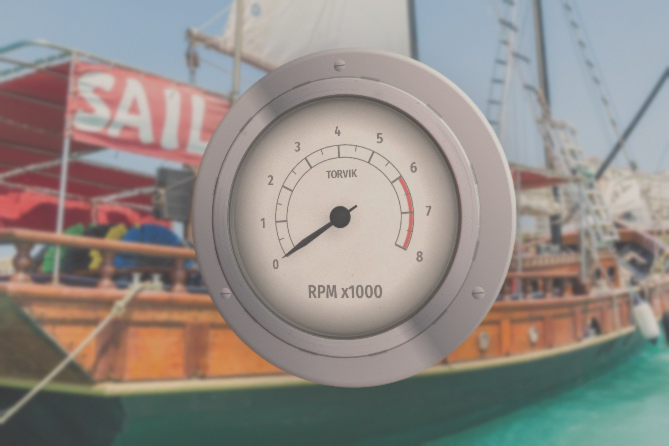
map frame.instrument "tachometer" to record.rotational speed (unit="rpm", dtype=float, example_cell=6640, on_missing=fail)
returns 0
